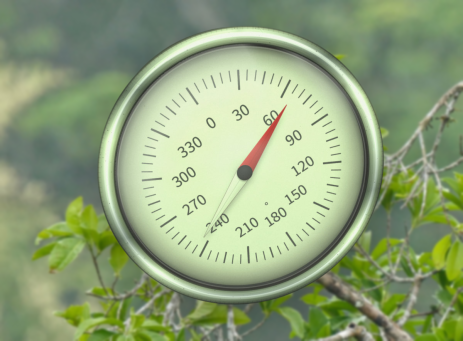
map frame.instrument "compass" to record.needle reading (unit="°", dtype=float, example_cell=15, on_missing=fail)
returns 65
